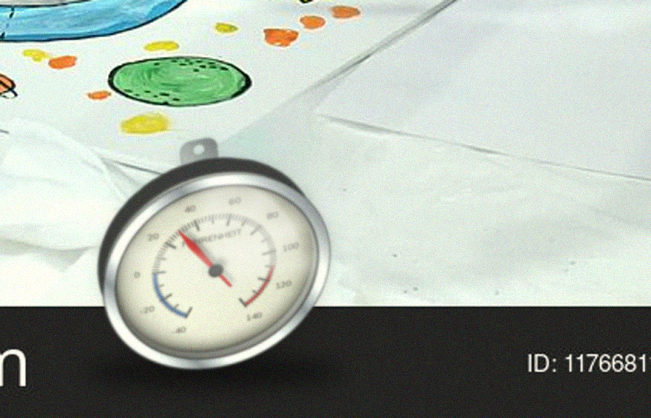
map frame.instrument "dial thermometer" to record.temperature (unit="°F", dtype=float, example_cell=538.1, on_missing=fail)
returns 30
